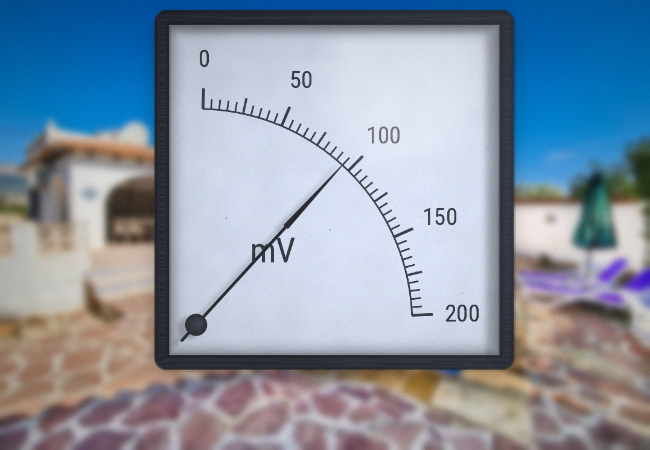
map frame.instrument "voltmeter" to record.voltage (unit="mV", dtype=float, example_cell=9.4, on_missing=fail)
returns 95
